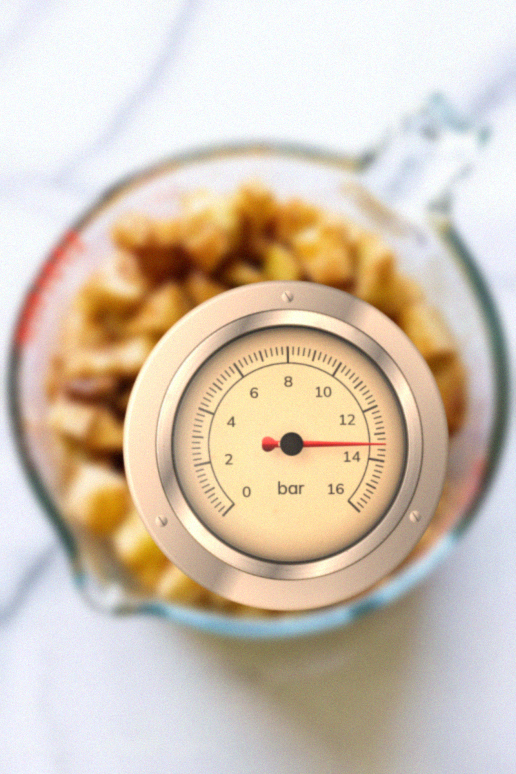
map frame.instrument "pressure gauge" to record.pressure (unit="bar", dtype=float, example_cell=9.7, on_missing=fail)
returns 13.4
